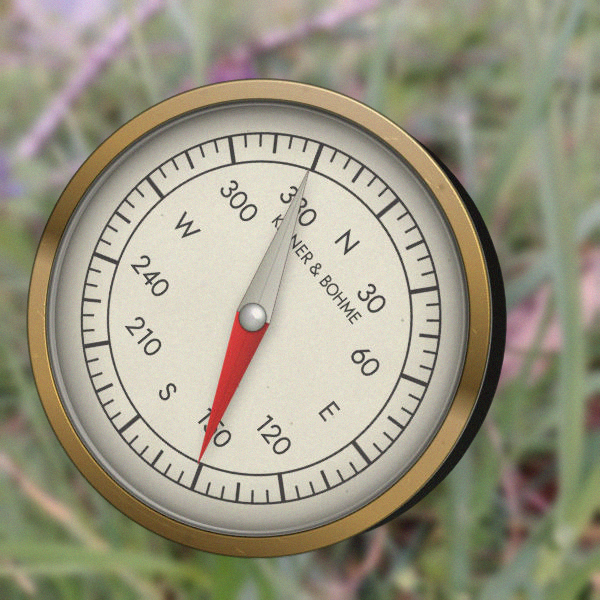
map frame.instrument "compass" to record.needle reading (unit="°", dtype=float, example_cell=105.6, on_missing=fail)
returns 150
